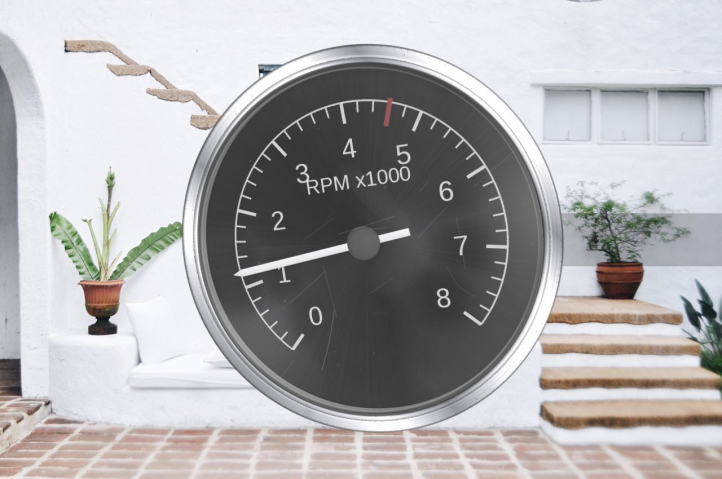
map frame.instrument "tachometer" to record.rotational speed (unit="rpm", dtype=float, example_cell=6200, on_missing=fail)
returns 1200
